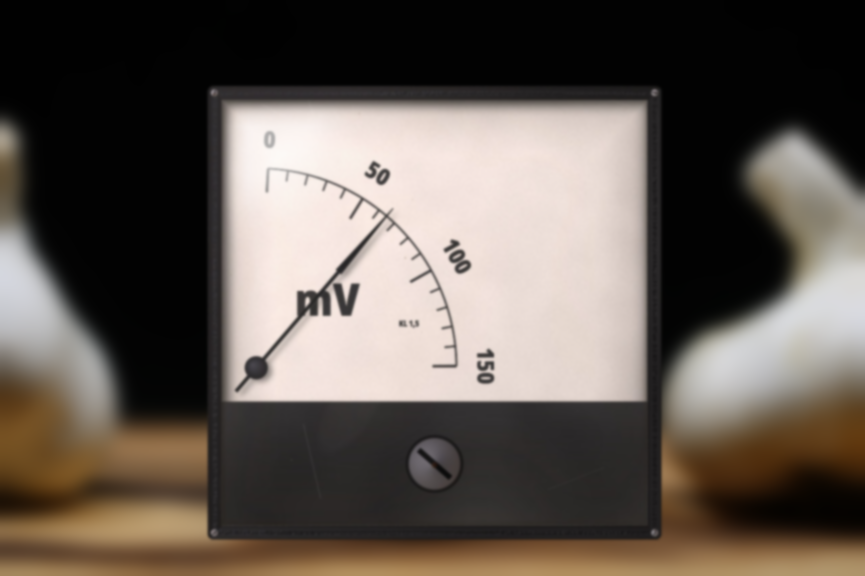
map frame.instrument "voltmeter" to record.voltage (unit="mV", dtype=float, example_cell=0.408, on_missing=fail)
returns 65
